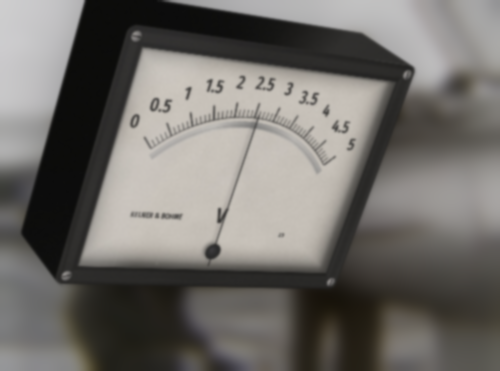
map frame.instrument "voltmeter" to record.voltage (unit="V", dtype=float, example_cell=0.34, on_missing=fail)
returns 2.5
